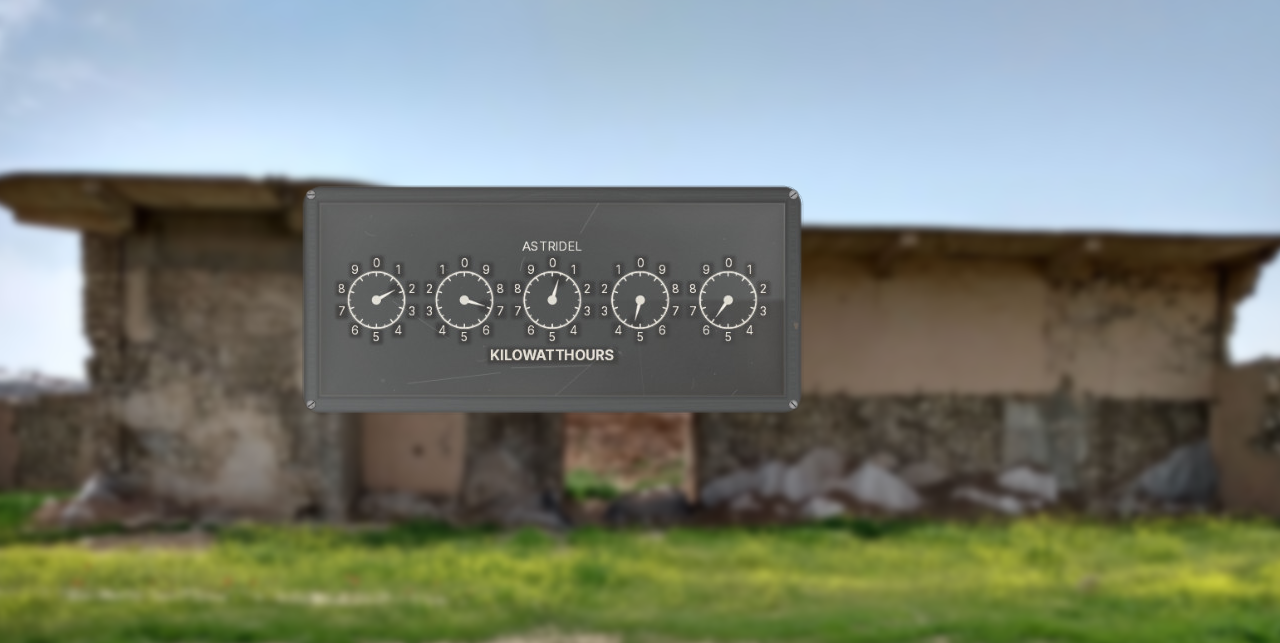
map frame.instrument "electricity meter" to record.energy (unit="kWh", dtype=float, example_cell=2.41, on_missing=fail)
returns 17046
